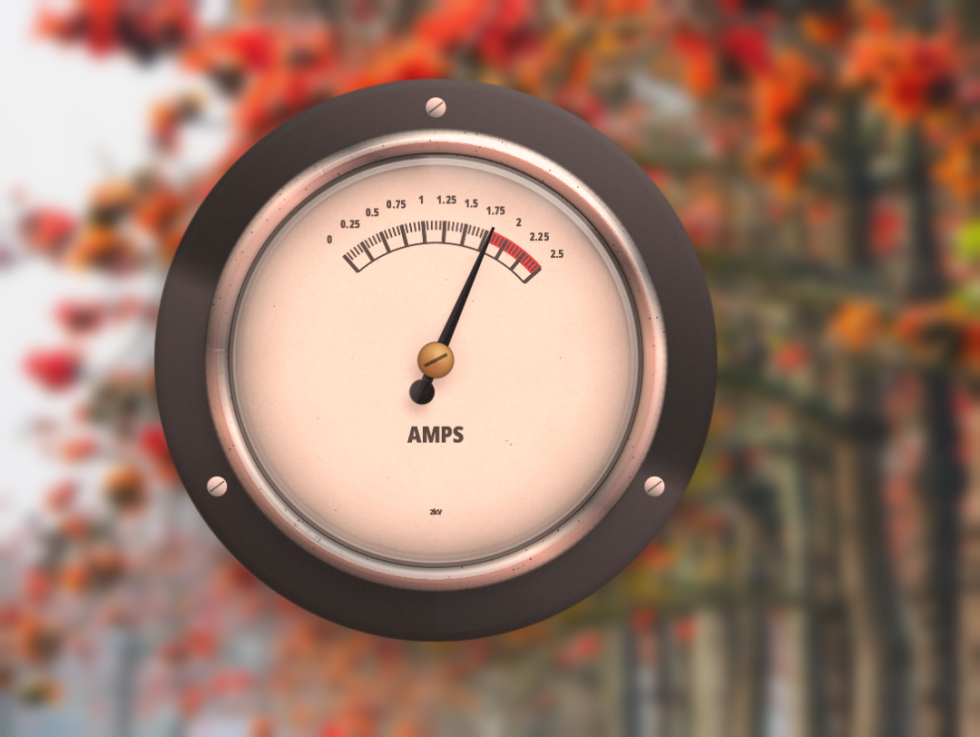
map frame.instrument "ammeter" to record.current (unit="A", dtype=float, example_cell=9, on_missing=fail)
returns 1.8
